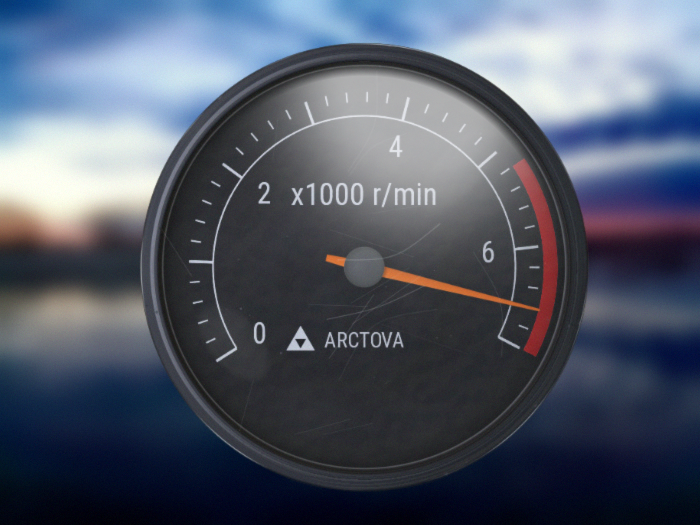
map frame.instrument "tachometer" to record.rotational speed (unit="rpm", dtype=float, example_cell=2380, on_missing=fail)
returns 6600
